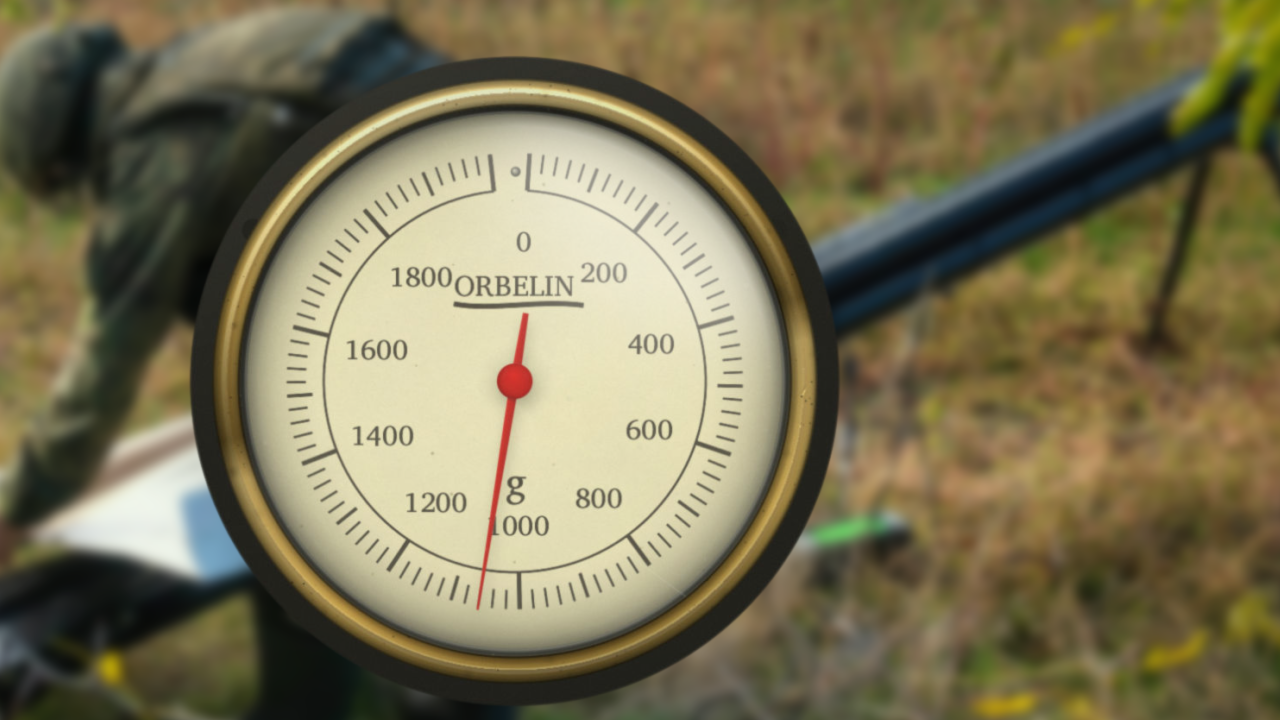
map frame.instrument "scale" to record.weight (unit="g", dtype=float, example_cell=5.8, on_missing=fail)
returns 1060
